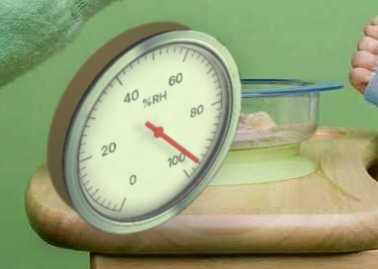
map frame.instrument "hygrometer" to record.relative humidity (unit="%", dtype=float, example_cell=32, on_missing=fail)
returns 96
